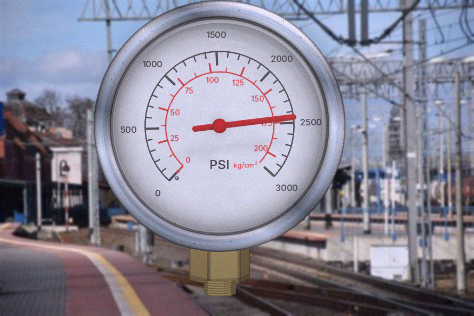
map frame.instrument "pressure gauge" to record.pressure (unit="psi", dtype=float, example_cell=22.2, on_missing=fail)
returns 2450
